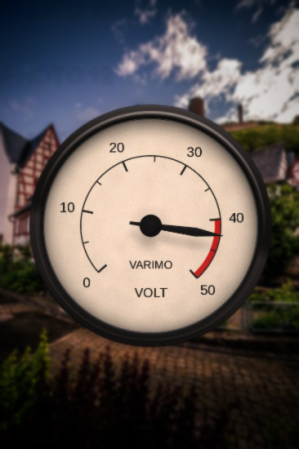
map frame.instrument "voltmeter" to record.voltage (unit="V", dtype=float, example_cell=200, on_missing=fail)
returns 42.5
